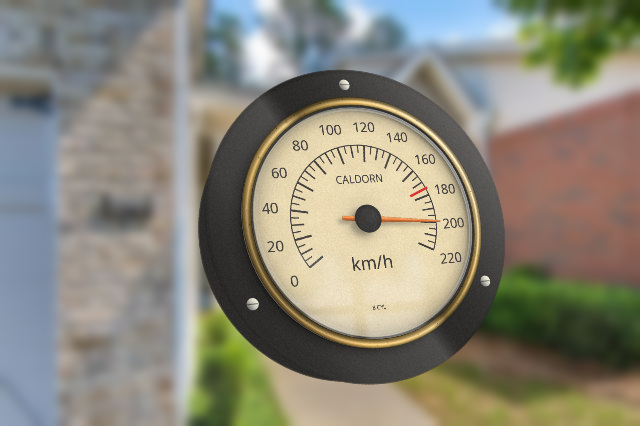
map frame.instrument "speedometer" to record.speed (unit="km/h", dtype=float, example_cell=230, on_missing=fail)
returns 200
